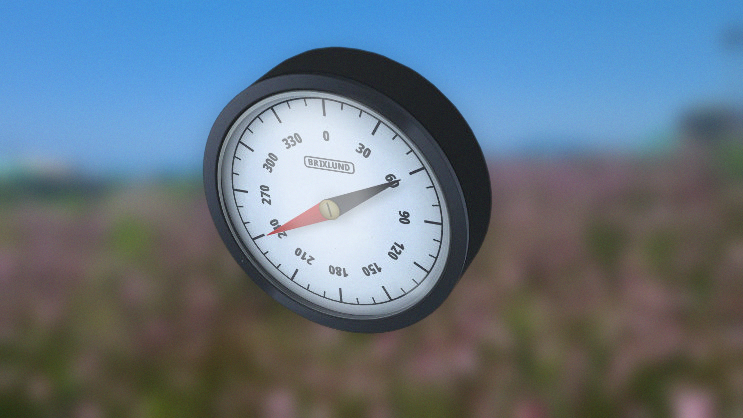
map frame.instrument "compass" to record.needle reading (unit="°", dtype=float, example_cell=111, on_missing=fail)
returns 240
